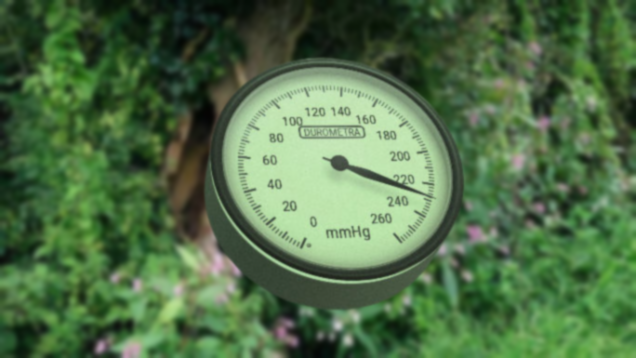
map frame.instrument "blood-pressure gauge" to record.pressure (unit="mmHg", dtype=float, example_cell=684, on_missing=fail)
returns 230
